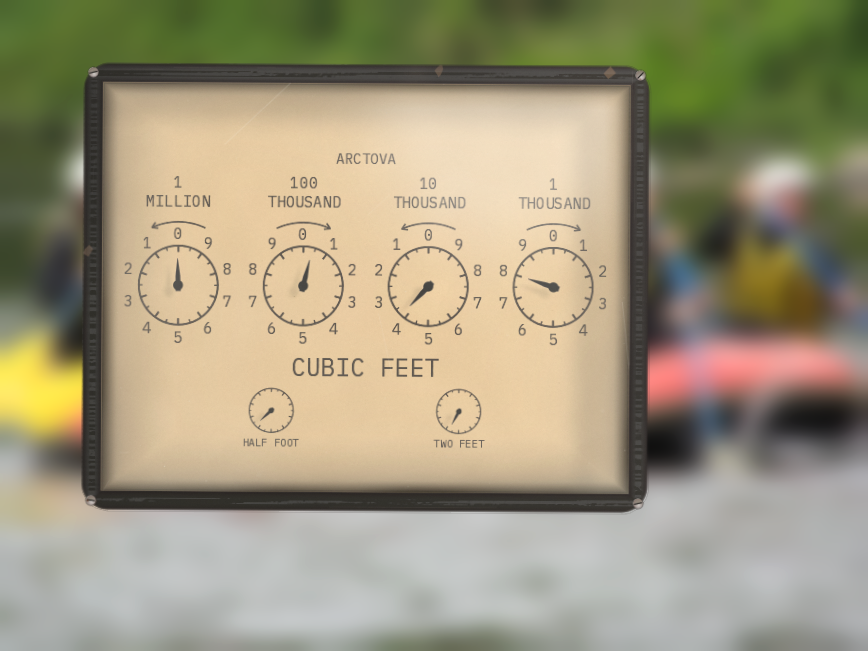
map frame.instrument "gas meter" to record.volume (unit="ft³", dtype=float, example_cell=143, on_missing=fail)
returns 3800
